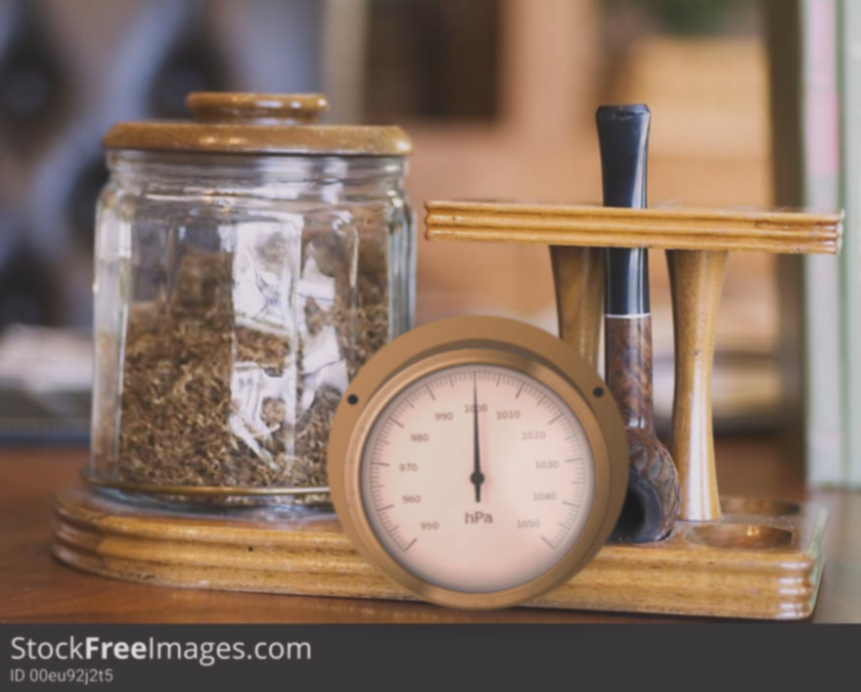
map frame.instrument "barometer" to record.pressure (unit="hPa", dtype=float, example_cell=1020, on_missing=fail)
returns 1000
